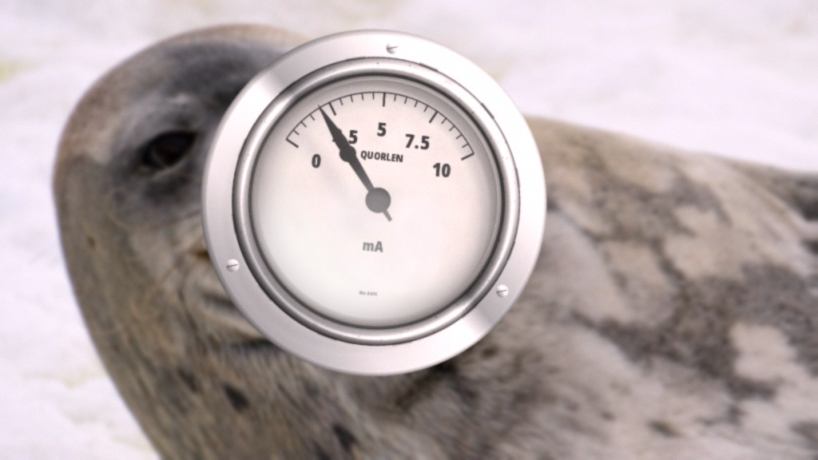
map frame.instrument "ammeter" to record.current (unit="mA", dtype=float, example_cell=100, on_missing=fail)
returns 2
